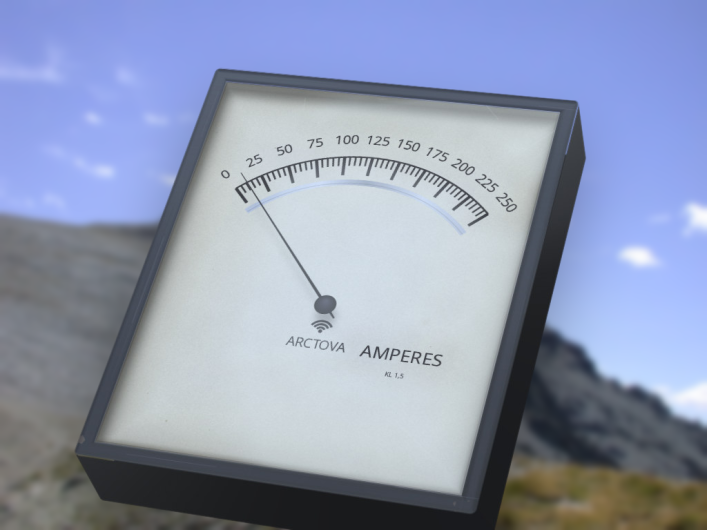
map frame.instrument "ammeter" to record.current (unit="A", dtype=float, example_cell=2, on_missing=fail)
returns 10
